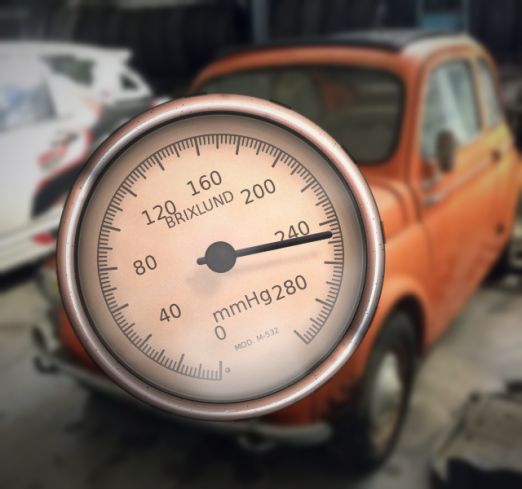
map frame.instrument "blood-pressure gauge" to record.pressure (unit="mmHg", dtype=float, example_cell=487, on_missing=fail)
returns 246
